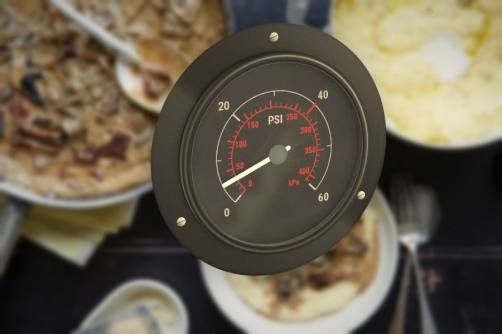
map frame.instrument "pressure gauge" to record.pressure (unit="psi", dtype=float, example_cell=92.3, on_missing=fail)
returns 5
